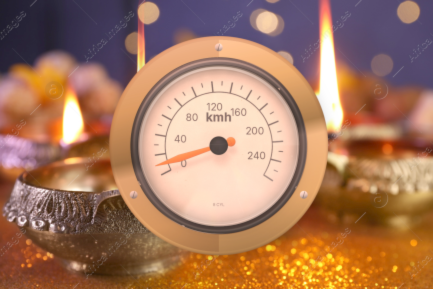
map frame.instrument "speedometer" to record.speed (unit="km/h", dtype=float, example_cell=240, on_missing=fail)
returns 10
